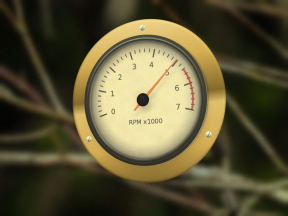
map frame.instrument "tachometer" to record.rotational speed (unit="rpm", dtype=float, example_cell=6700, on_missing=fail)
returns 5000
